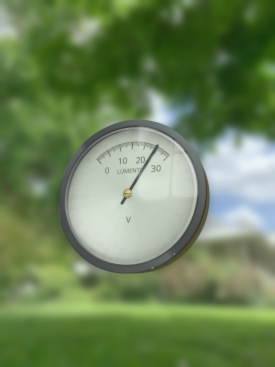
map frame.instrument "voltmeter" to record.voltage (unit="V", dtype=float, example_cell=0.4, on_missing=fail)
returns 25
